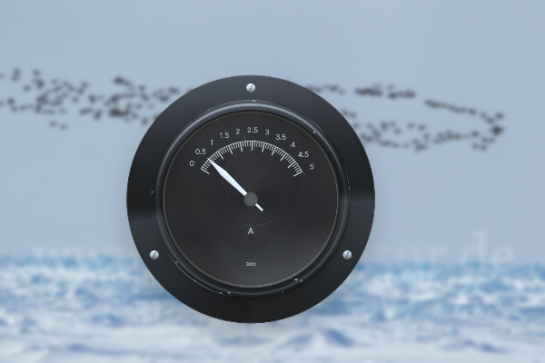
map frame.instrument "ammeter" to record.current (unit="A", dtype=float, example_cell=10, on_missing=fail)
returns 0.5
